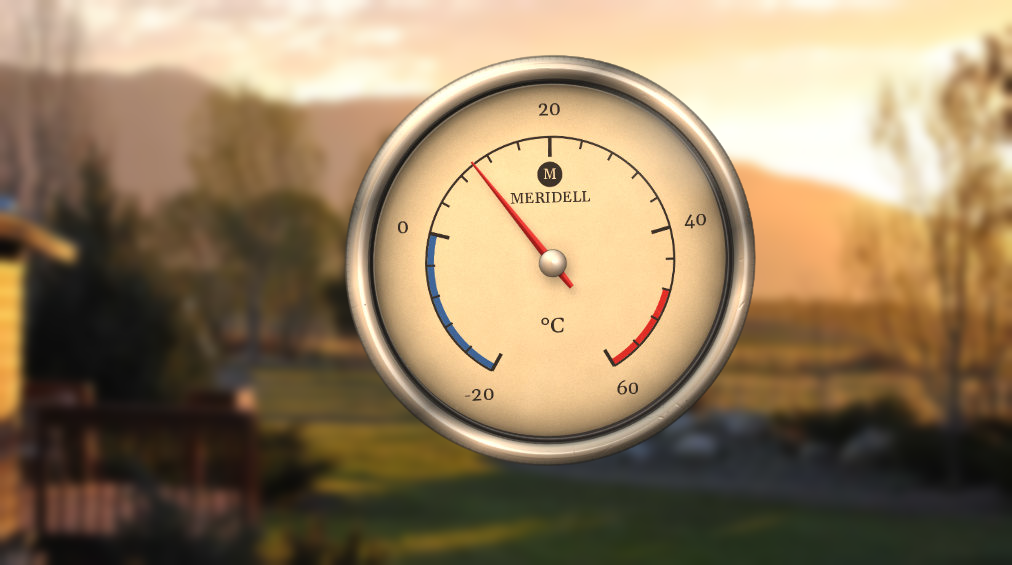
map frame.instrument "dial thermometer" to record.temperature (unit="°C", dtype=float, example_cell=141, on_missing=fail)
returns 10
